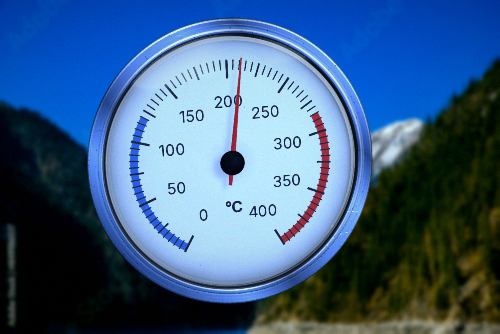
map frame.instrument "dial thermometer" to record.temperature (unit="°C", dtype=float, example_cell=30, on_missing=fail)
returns 210
